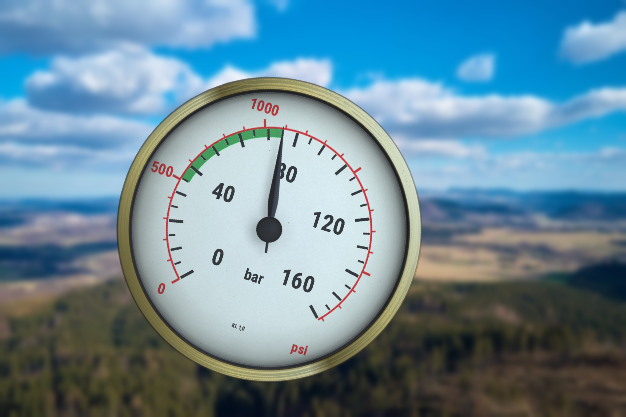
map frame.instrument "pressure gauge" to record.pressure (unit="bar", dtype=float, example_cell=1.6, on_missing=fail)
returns 75
